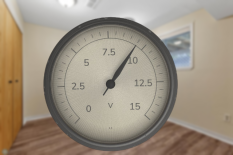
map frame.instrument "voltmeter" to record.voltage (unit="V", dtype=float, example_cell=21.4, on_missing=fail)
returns 9.5
